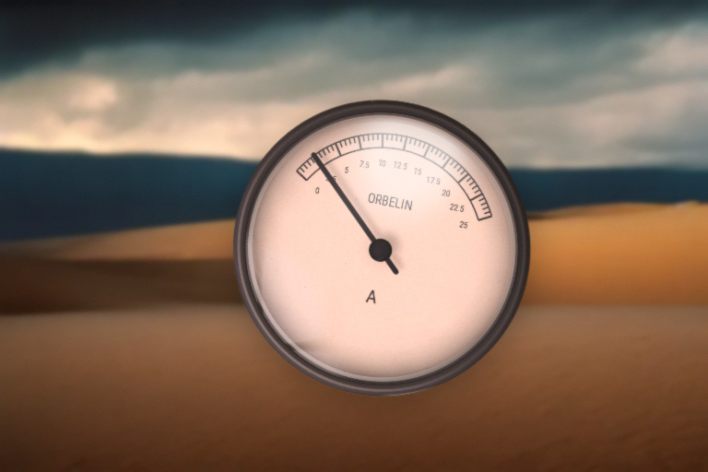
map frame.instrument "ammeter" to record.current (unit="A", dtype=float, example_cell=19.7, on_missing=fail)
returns 2.5
